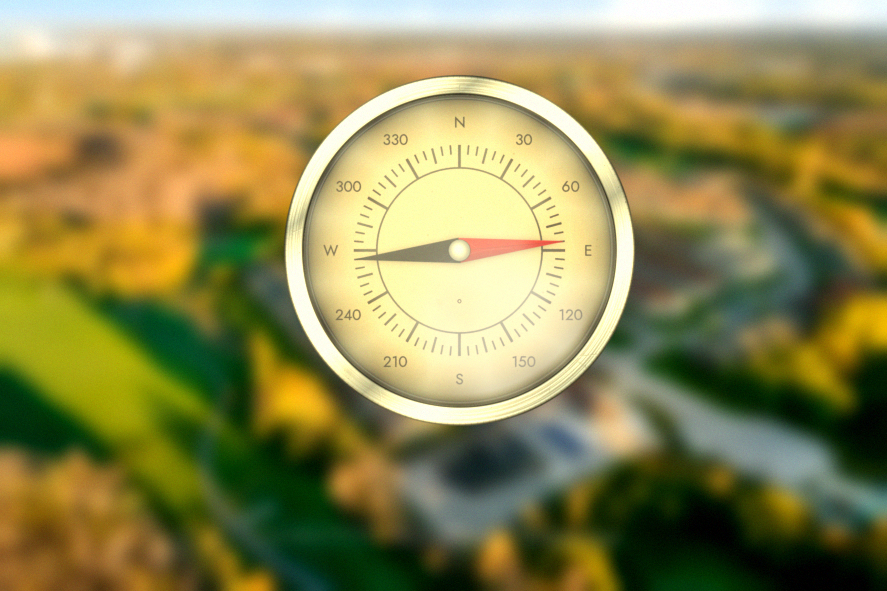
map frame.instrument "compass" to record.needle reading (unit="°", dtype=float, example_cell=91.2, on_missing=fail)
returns 85
